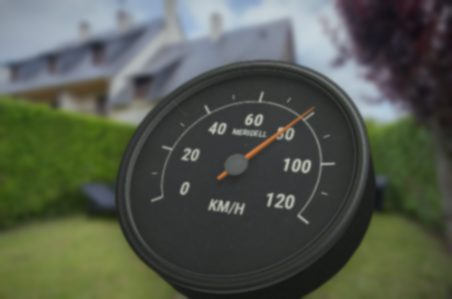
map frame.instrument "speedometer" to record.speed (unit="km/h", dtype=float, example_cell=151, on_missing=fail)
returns 80
